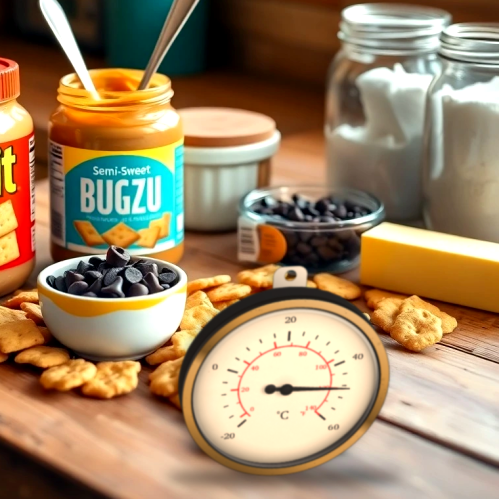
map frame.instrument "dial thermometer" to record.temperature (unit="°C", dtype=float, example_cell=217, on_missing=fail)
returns 48
